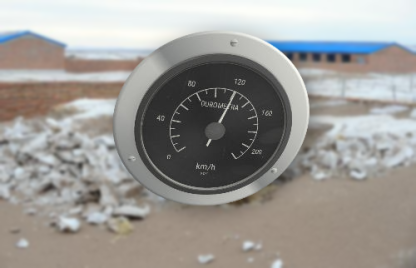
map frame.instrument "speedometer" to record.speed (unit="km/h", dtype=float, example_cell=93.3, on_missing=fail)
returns 120
